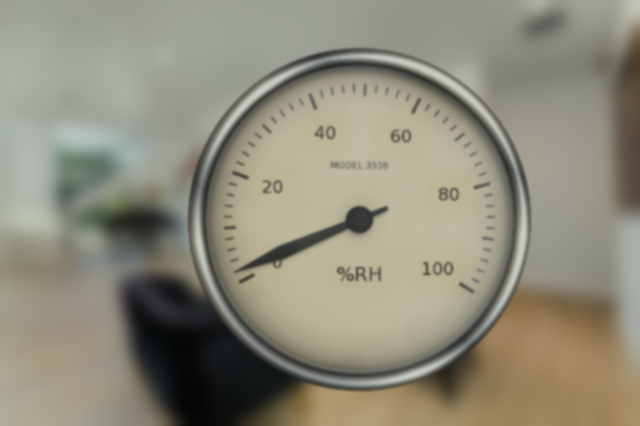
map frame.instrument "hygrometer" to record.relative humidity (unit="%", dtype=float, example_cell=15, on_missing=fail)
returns 2
